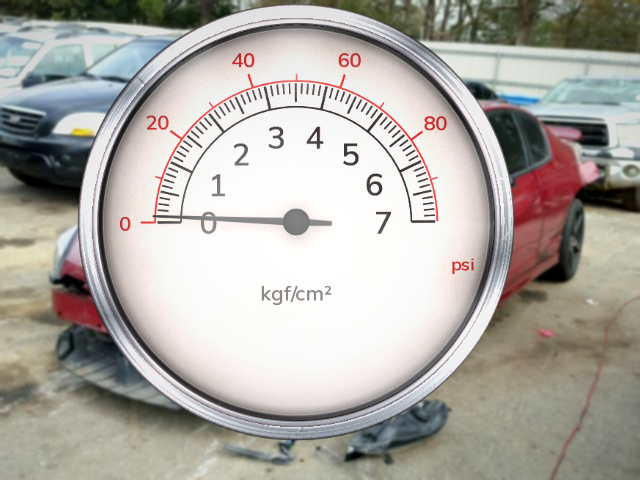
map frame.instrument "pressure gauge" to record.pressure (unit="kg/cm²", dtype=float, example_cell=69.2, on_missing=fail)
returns 0.1
